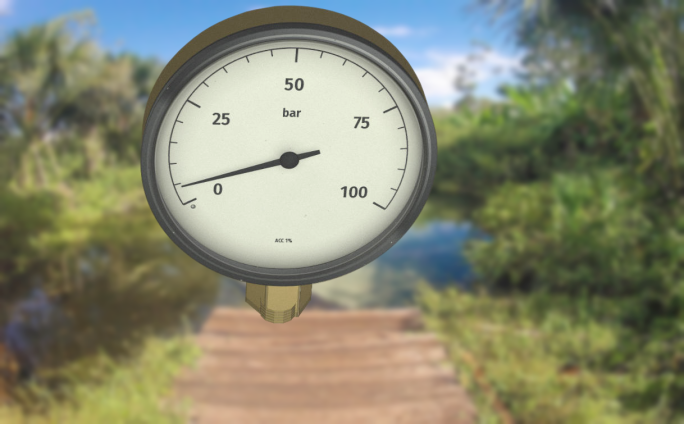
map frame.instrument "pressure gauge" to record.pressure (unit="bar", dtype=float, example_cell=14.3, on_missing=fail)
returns 5
